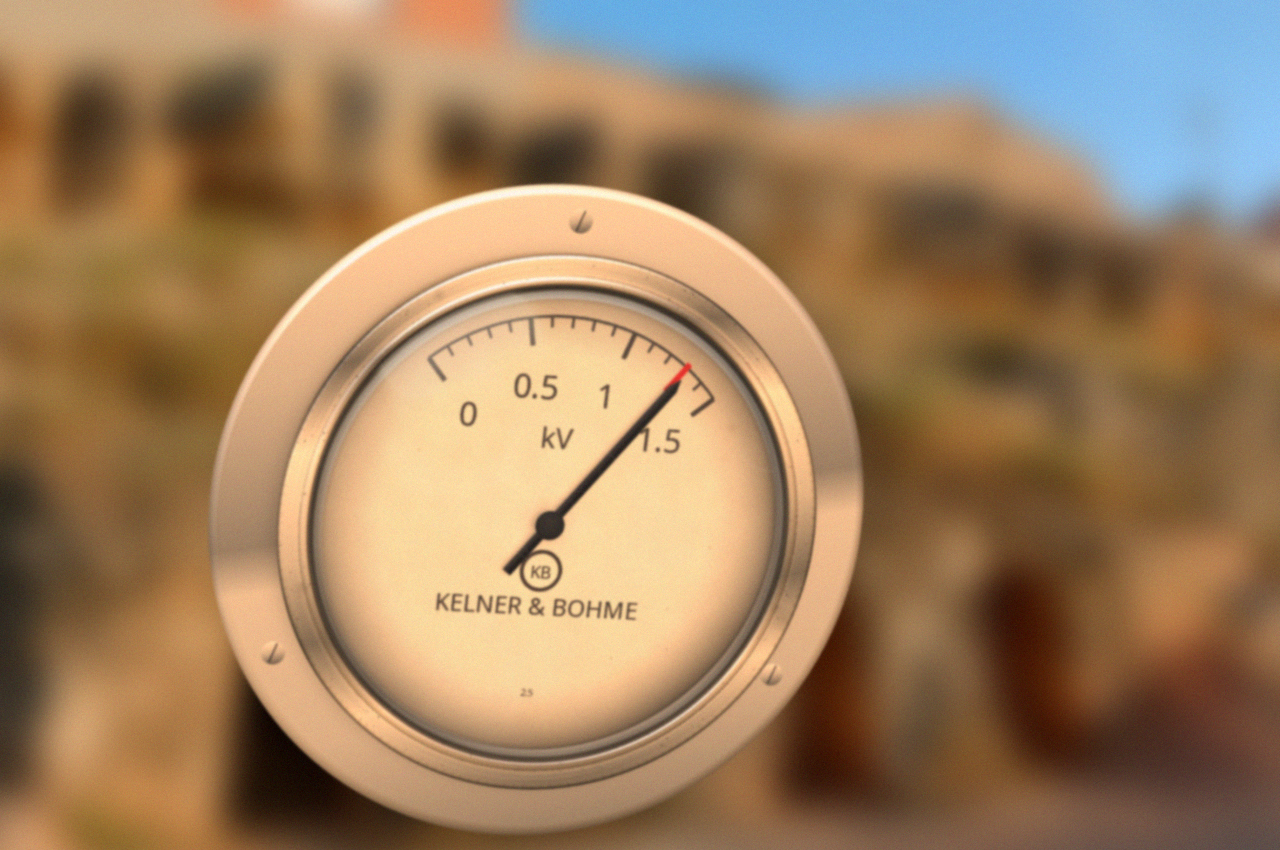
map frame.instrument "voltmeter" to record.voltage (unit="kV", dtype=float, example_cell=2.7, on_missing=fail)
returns 1.3
